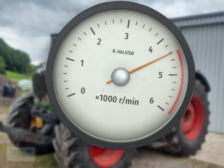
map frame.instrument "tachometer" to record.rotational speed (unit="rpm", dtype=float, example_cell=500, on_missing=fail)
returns 4400
